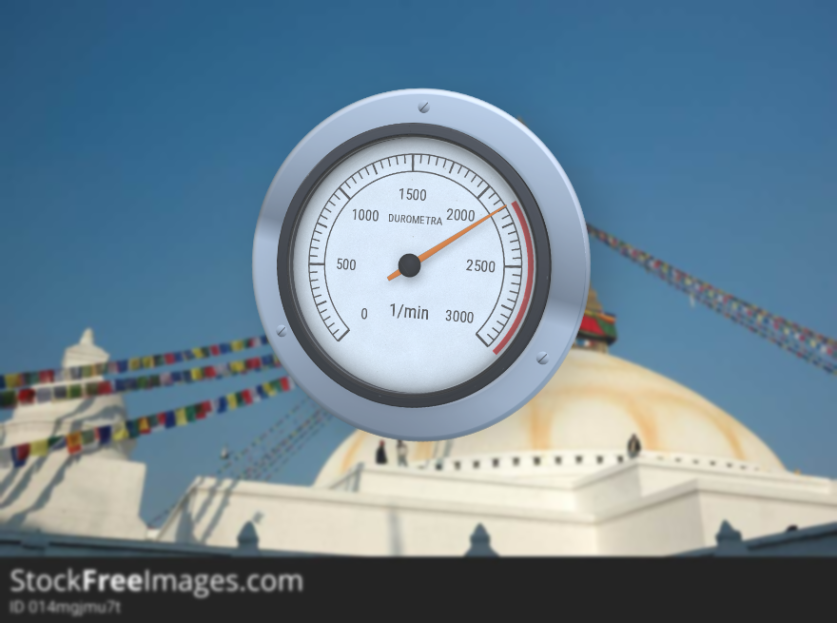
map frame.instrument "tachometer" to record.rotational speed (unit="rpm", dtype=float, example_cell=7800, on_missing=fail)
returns 2150
